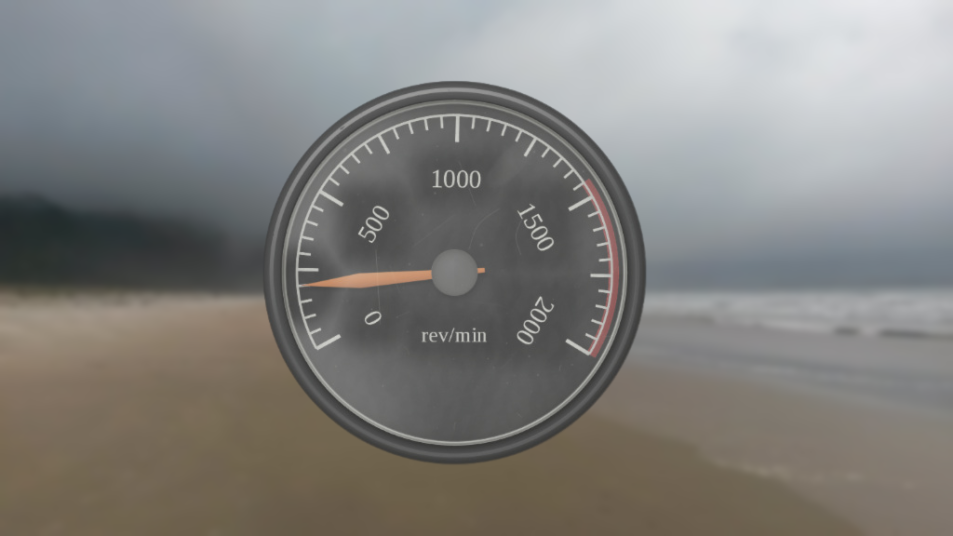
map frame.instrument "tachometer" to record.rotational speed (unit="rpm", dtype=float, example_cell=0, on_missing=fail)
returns 200
